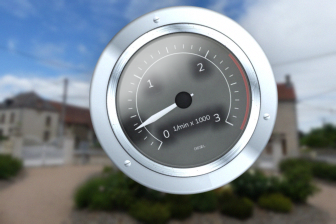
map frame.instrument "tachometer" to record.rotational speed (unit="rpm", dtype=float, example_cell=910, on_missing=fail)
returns 350
